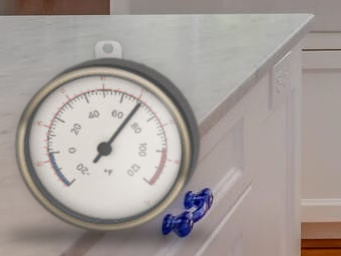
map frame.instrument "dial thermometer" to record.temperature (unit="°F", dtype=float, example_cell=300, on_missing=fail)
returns 70
